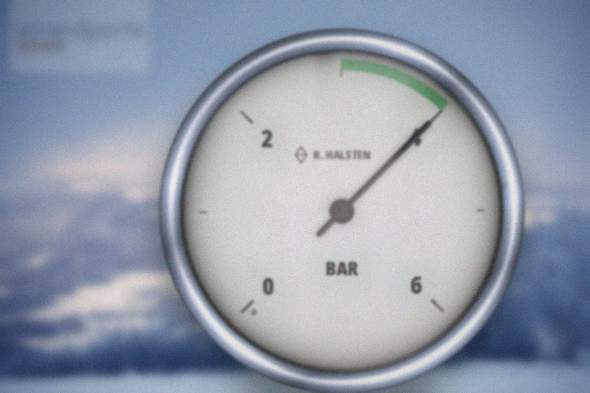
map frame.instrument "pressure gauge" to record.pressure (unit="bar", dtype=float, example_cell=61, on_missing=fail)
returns 4
